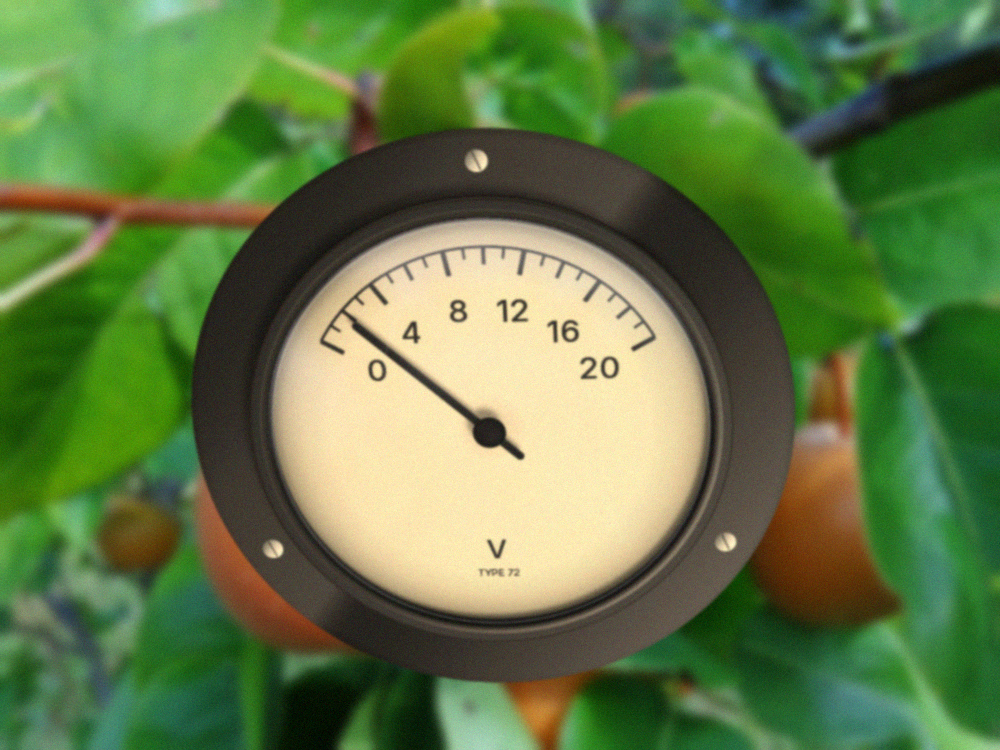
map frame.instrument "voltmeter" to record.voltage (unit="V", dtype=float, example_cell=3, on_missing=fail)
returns 2
